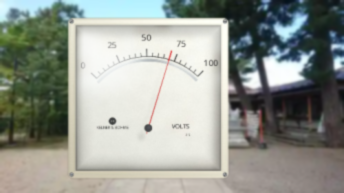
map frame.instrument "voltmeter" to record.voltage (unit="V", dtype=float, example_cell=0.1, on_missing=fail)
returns 70
